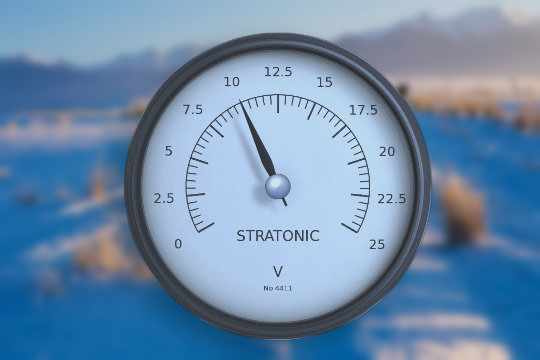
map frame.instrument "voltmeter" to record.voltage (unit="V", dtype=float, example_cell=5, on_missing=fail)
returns 10
